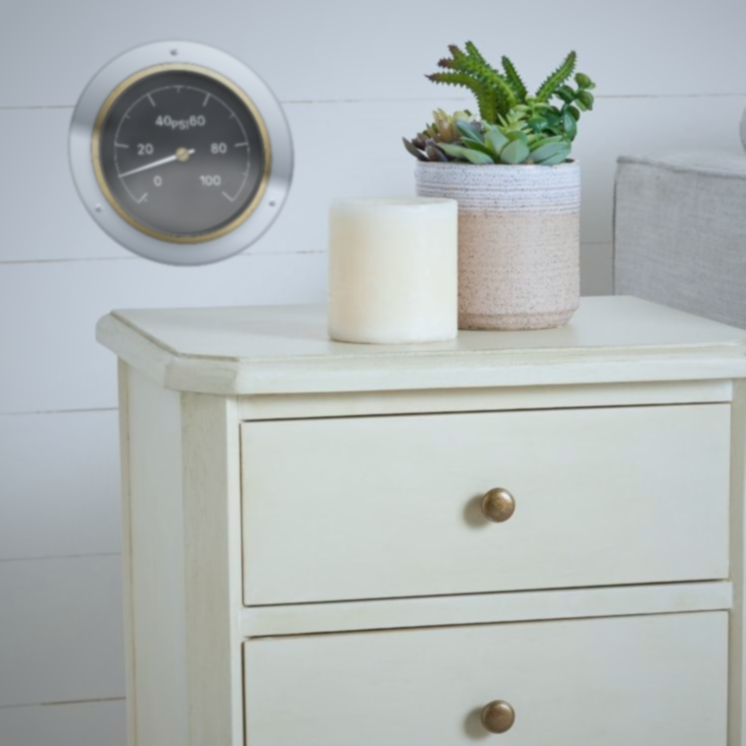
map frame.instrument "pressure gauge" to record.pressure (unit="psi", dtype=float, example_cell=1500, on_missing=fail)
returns 10
